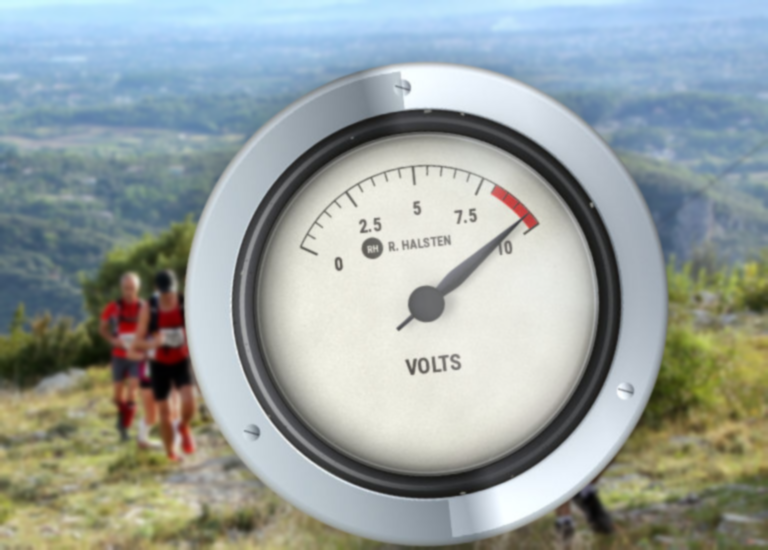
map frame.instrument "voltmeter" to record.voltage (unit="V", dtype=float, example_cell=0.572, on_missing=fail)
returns 9.5
